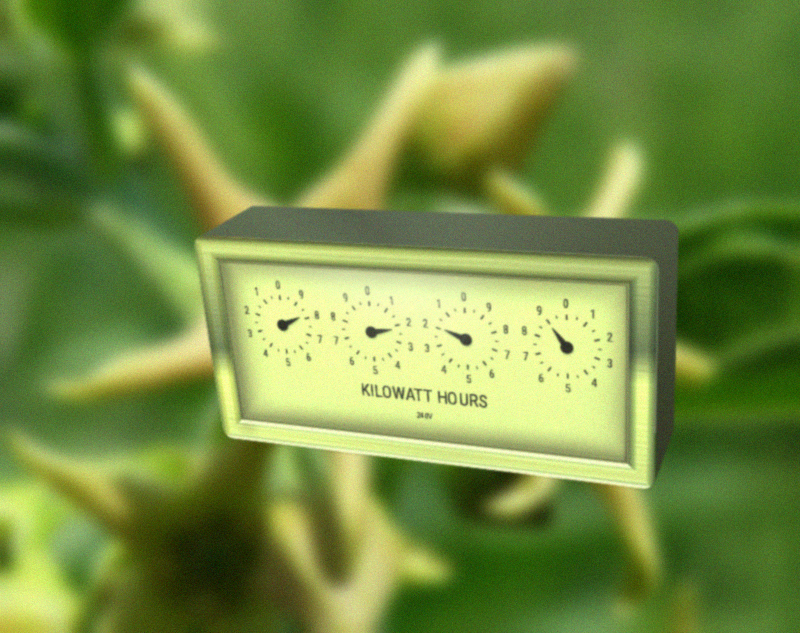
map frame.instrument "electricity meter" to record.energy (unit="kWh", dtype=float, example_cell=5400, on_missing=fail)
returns 8219
